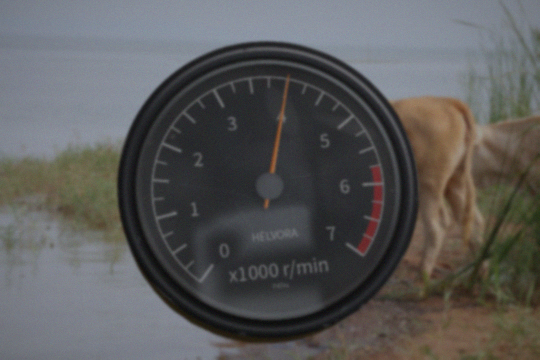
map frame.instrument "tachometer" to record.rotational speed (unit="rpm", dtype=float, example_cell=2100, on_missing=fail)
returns 4000
